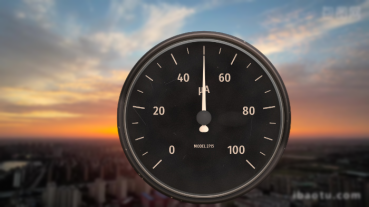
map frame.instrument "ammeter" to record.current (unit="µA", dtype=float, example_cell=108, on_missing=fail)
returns 50
